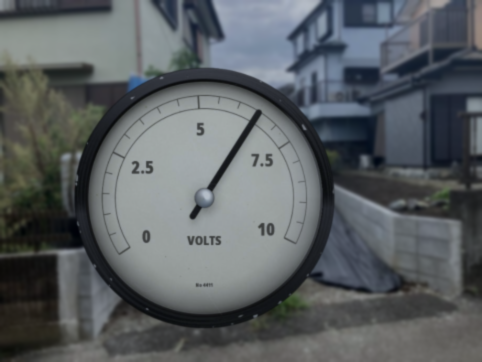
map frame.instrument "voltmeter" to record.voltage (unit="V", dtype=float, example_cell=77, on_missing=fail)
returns 6.5
